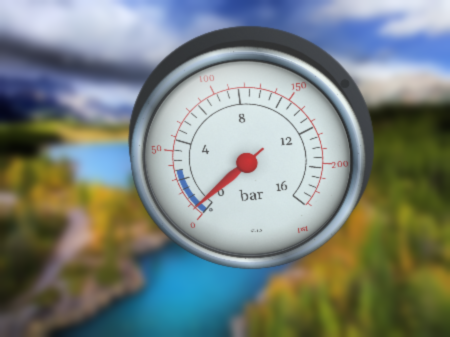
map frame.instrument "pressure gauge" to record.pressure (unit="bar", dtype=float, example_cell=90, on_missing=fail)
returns 0.5
